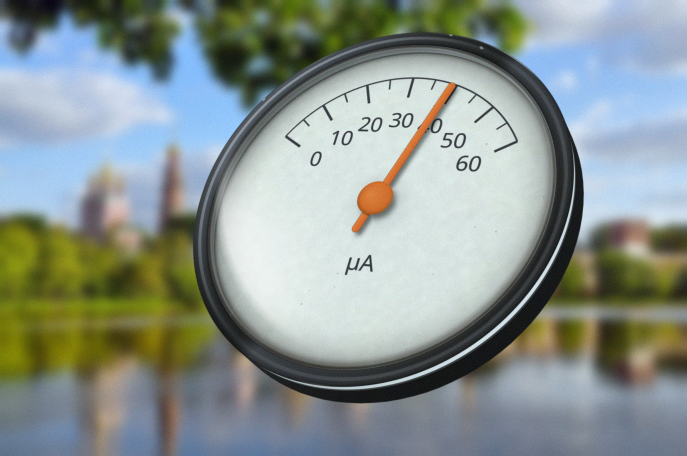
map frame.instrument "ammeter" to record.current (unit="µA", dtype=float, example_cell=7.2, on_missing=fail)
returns 40
